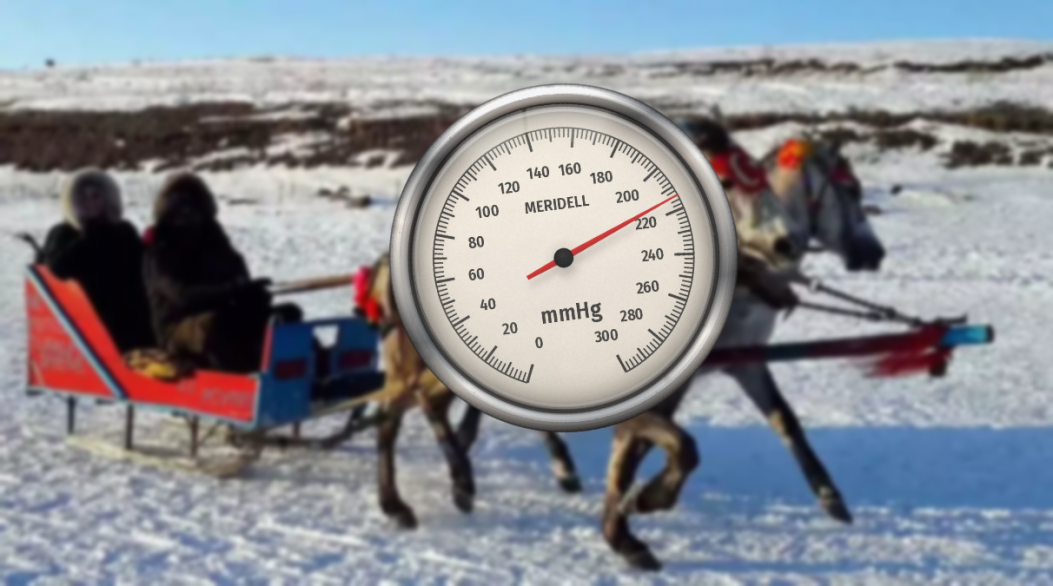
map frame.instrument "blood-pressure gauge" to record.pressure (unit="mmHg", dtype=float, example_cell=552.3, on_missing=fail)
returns 214
